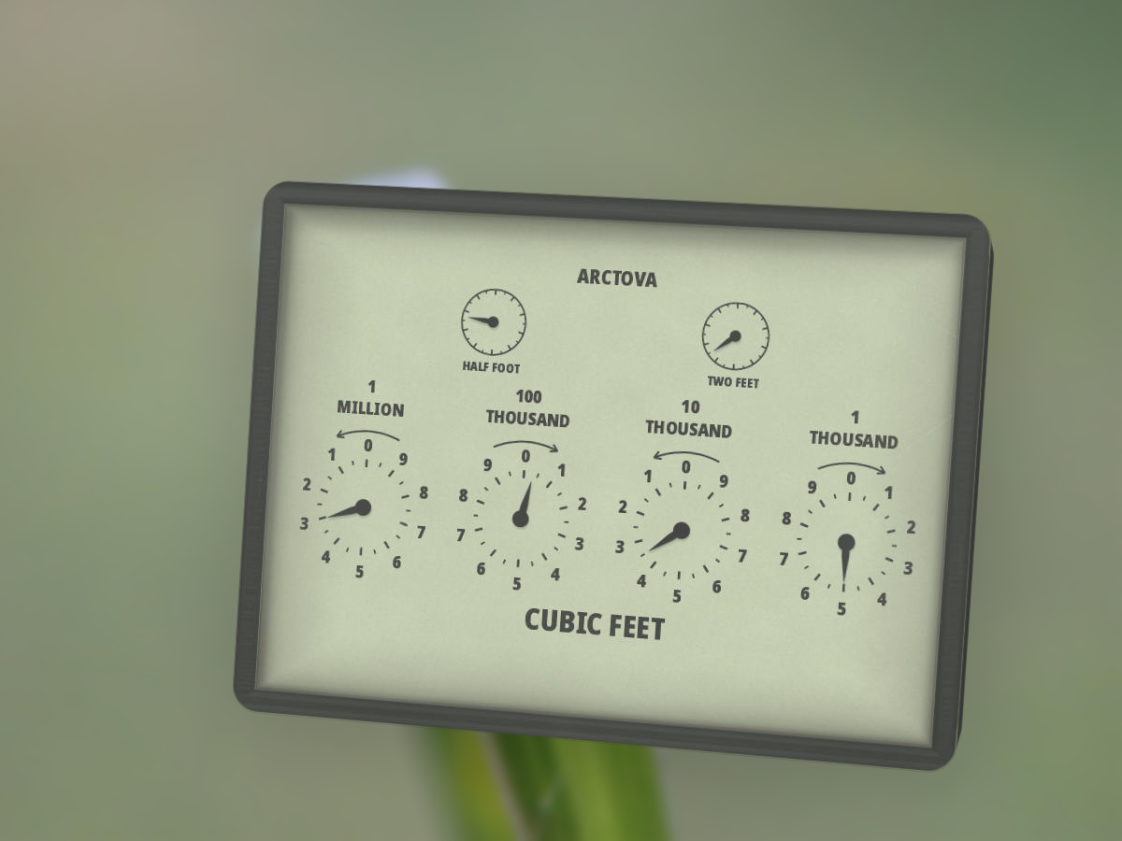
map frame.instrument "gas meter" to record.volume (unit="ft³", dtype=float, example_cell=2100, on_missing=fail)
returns 303500
